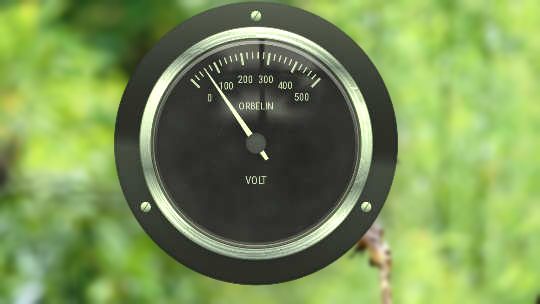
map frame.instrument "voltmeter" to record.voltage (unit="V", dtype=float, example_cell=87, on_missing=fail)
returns 60
